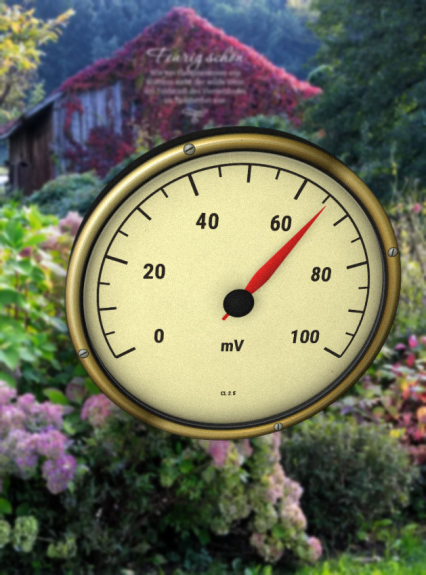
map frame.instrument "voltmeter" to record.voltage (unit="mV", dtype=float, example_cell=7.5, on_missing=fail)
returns 65
